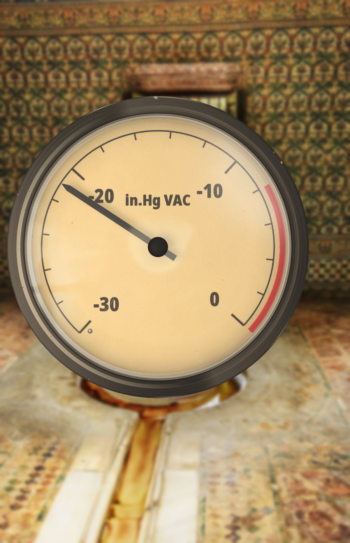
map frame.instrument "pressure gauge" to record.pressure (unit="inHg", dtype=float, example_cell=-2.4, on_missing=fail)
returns -21
